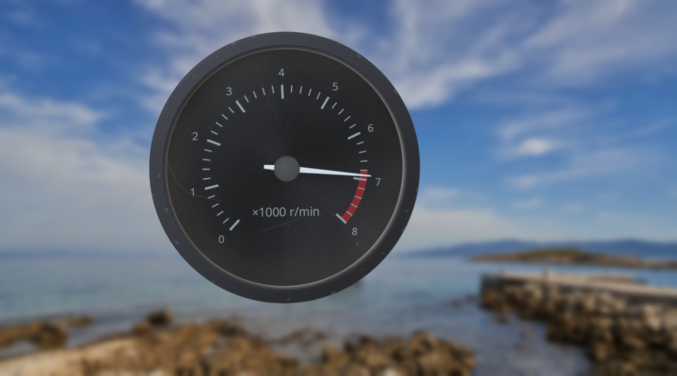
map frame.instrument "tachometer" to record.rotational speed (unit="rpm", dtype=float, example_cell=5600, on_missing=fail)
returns 6900
